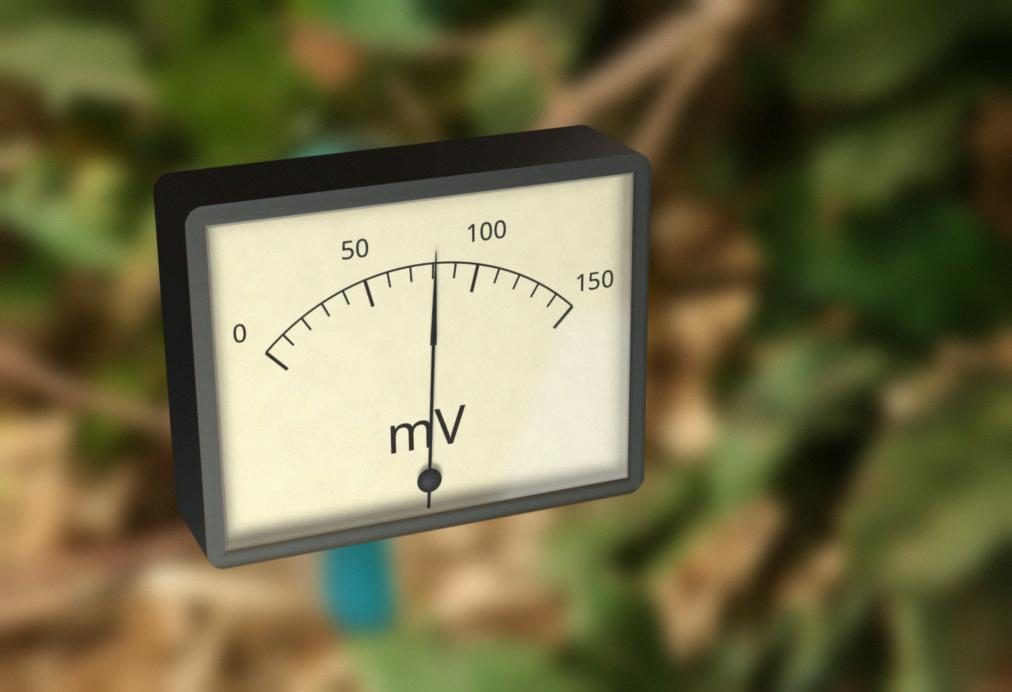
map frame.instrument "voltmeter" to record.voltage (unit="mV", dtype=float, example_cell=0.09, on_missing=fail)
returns 80
